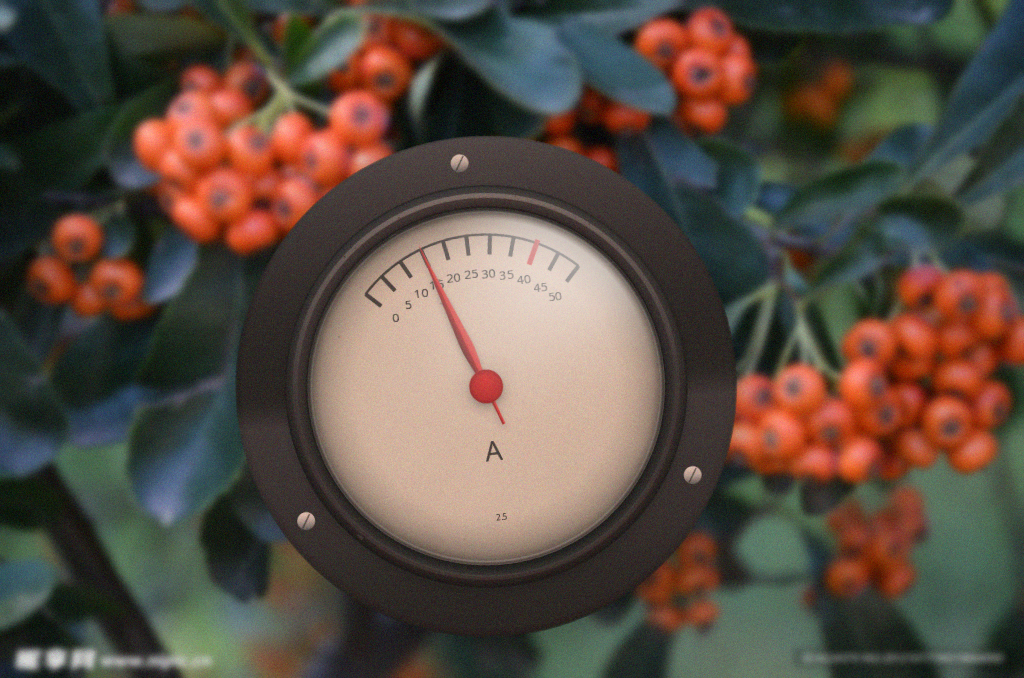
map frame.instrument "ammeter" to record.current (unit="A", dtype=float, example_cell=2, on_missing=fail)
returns 15
